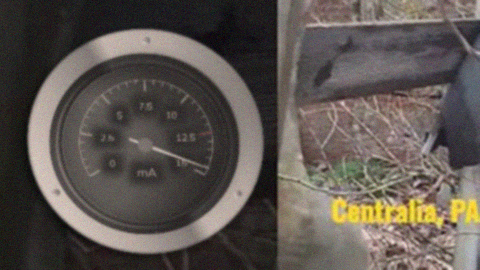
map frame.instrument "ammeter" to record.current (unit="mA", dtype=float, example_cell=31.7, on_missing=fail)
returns 14.5
